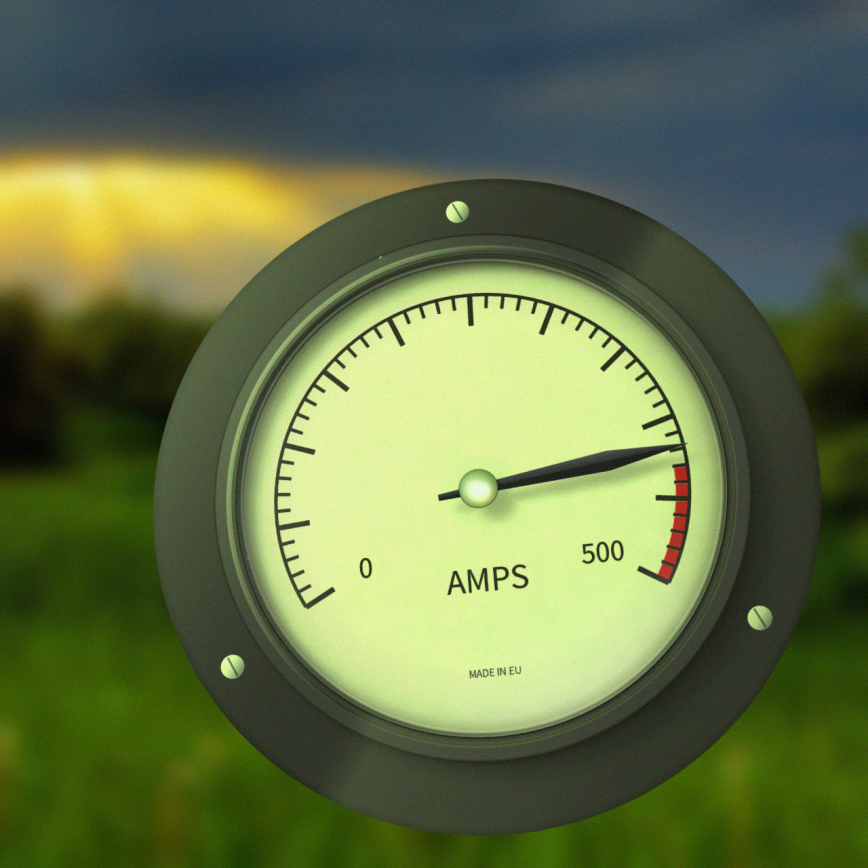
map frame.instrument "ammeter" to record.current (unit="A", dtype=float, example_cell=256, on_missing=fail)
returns 420
